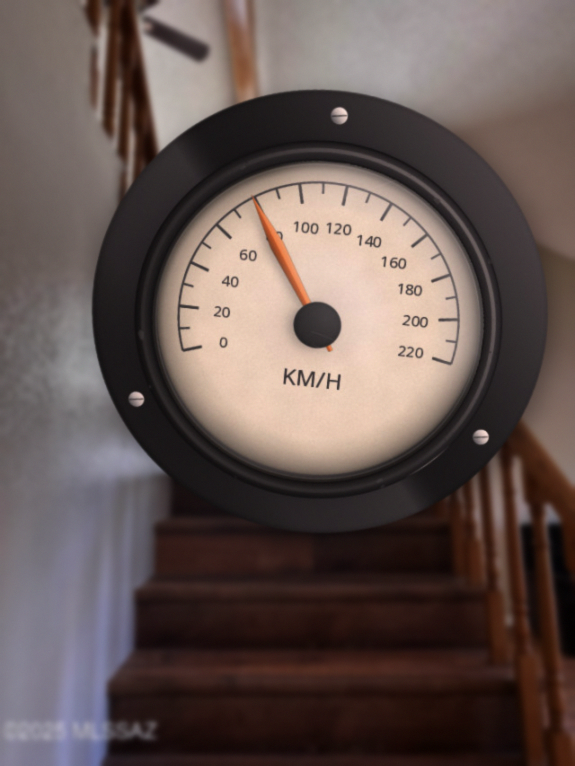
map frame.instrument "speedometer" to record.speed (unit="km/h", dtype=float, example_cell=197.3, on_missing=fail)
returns 80
